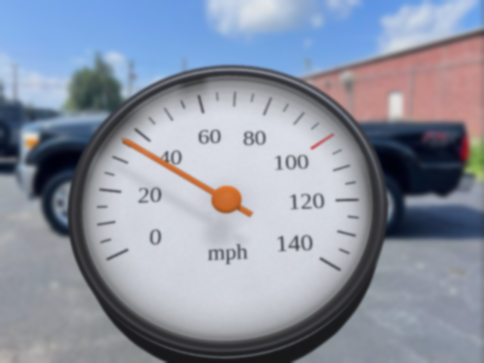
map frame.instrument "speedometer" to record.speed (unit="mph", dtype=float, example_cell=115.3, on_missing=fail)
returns 35
